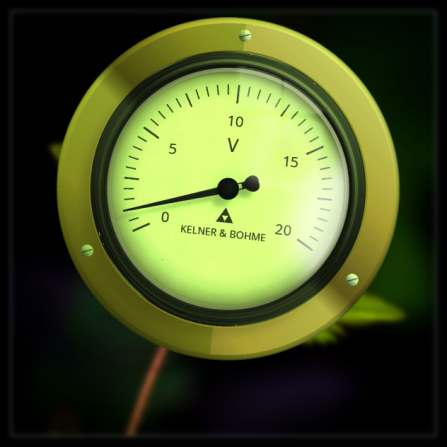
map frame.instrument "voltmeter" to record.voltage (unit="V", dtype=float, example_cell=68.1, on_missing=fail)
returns 1
